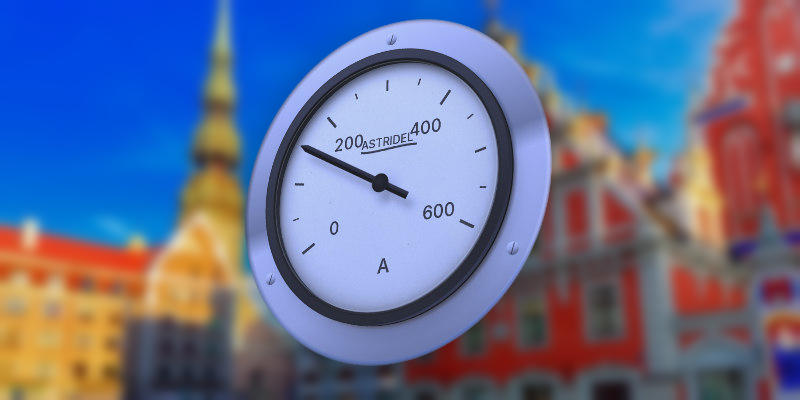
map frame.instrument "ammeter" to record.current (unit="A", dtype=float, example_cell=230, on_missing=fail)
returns 150
